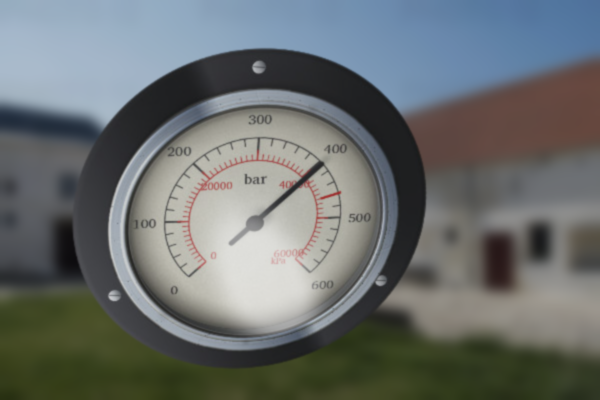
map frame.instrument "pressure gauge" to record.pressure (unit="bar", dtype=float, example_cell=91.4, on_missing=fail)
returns 400
